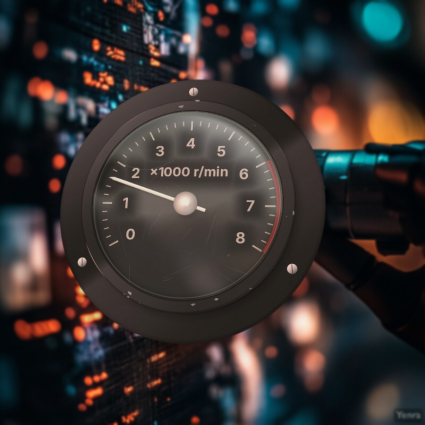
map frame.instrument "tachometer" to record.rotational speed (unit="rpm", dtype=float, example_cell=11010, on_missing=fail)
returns 1600
